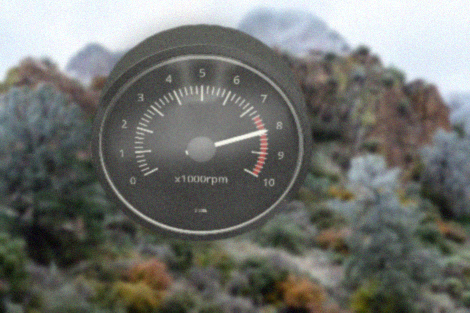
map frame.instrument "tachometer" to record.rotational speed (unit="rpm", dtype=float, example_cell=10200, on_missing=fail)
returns 8000
